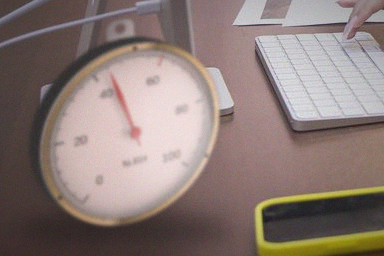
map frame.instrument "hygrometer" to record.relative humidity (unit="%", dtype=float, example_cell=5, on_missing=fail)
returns 44
